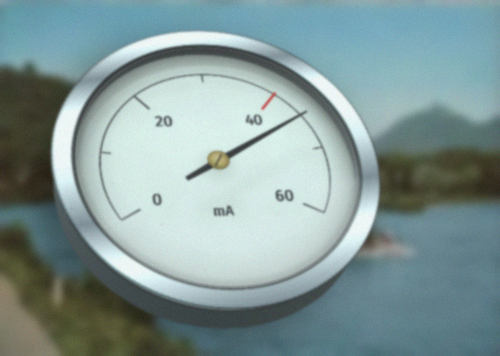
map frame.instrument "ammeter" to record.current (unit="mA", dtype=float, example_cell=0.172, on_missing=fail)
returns 45
